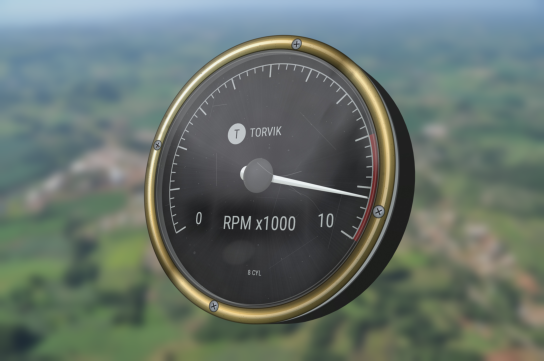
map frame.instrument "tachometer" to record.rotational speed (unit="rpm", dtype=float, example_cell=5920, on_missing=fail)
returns 9200
